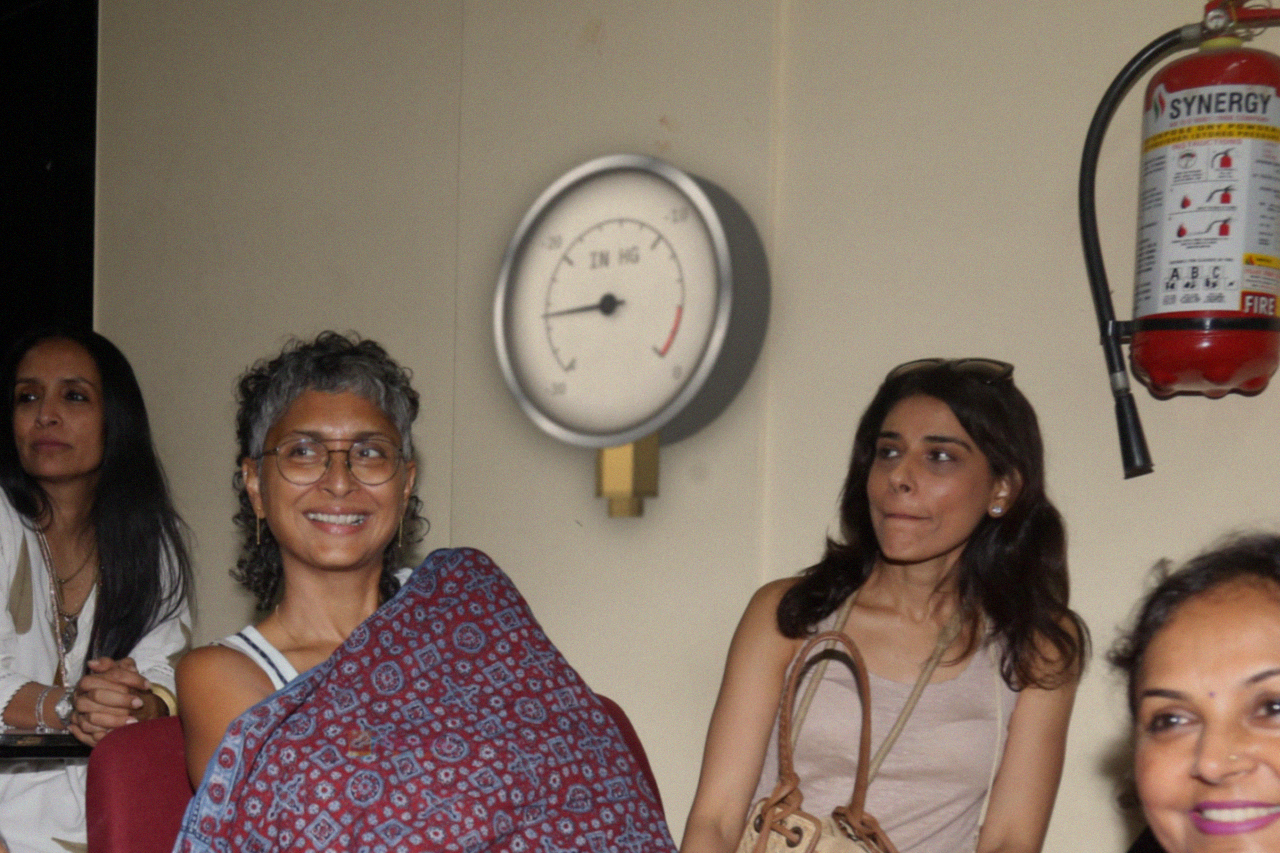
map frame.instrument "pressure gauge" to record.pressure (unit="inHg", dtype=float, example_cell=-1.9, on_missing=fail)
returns -25
